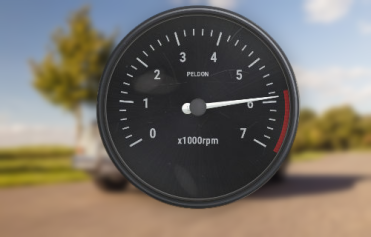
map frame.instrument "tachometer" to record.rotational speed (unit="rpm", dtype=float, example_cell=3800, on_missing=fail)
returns 5900
